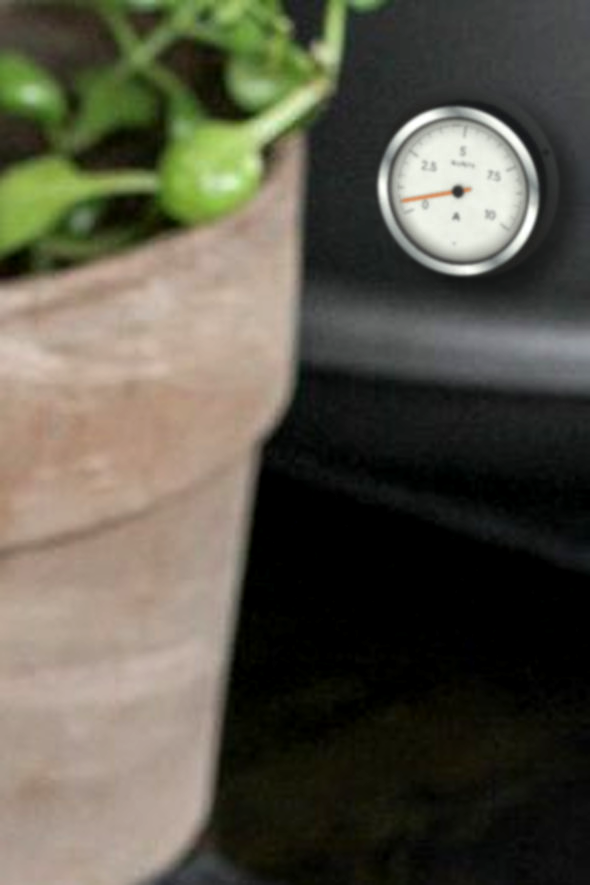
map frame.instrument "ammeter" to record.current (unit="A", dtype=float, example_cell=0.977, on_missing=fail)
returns 0.5
